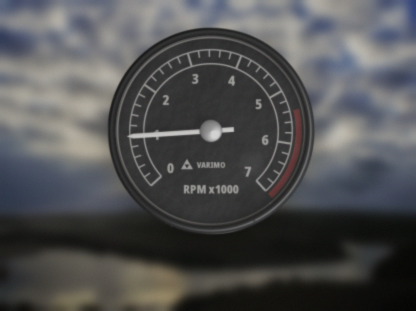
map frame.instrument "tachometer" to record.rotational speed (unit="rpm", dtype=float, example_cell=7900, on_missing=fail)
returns 1000
